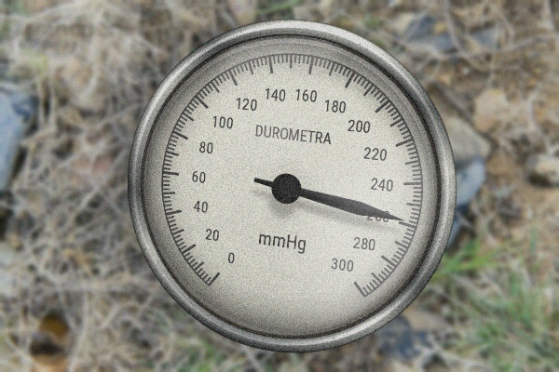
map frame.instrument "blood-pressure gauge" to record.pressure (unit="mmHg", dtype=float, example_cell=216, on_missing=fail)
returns 258
